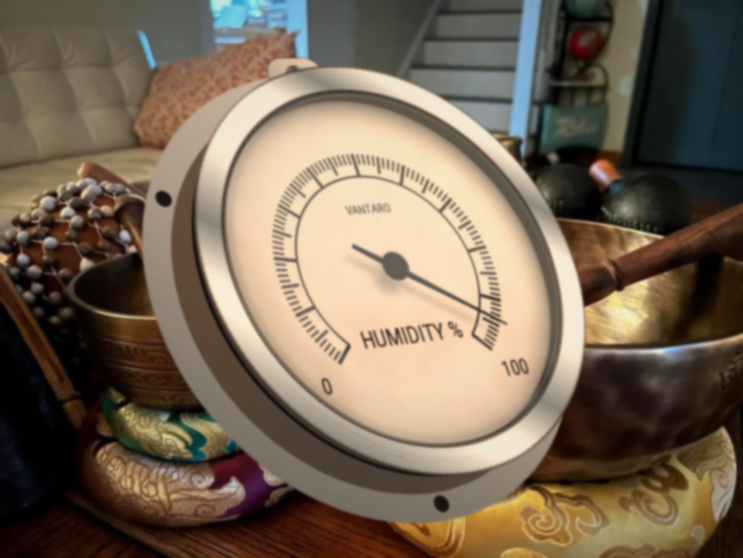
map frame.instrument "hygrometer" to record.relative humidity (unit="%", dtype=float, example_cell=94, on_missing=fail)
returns 95
